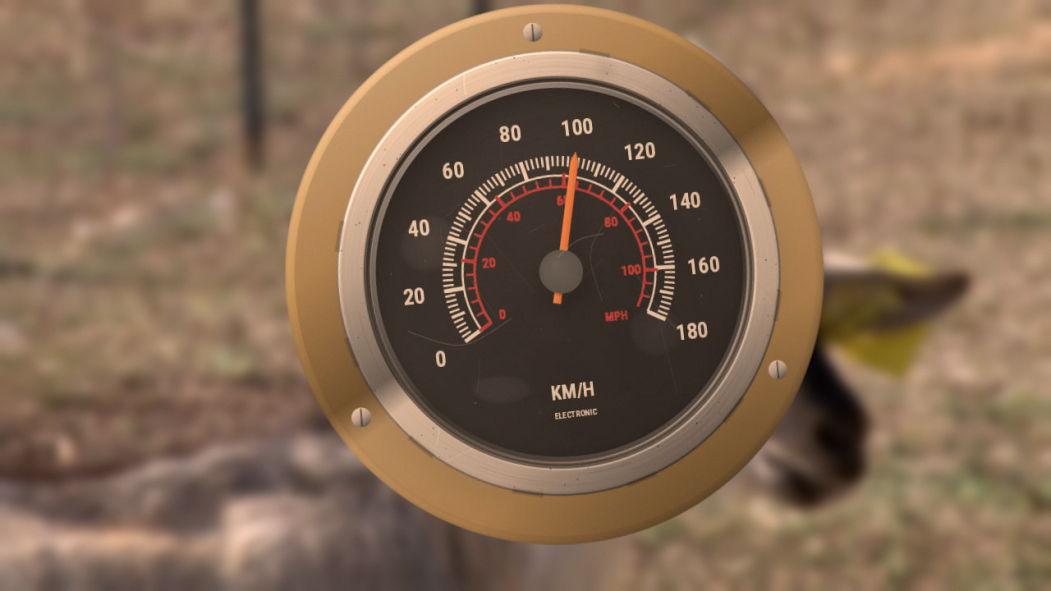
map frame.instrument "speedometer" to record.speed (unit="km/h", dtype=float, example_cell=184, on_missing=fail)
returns 100
